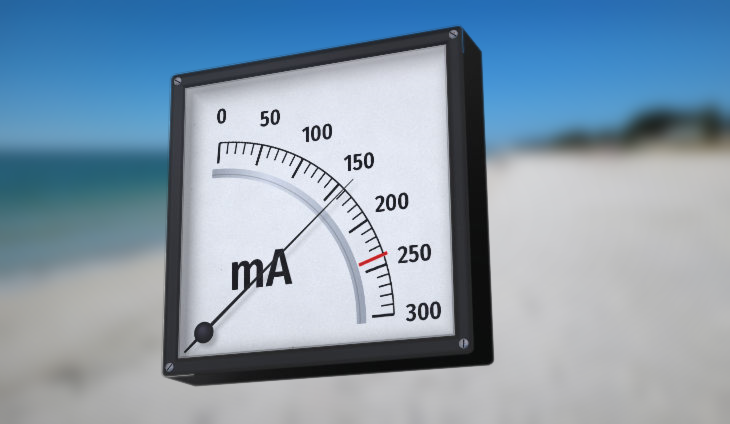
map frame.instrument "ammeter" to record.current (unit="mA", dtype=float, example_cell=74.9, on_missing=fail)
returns 160
